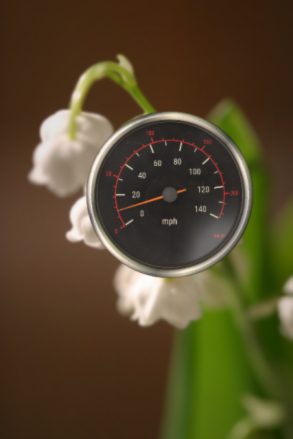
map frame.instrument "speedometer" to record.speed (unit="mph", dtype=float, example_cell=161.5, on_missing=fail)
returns 10
